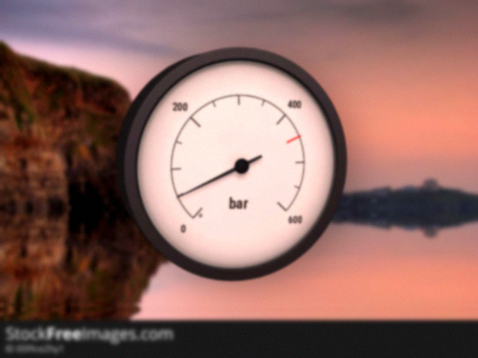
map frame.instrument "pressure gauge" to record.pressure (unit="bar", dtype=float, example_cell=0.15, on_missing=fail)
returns 50
